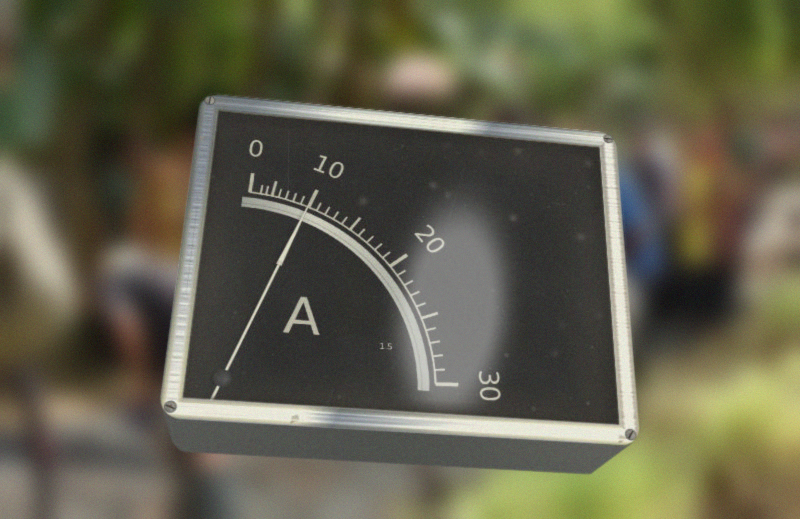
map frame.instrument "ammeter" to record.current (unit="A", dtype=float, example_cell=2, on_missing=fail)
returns 10
